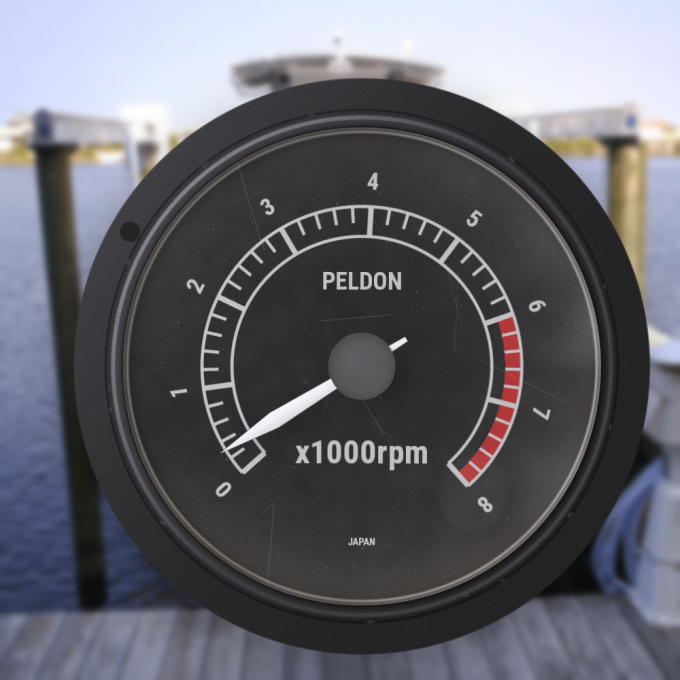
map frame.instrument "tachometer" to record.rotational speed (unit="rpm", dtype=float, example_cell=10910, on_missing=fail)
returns 300
